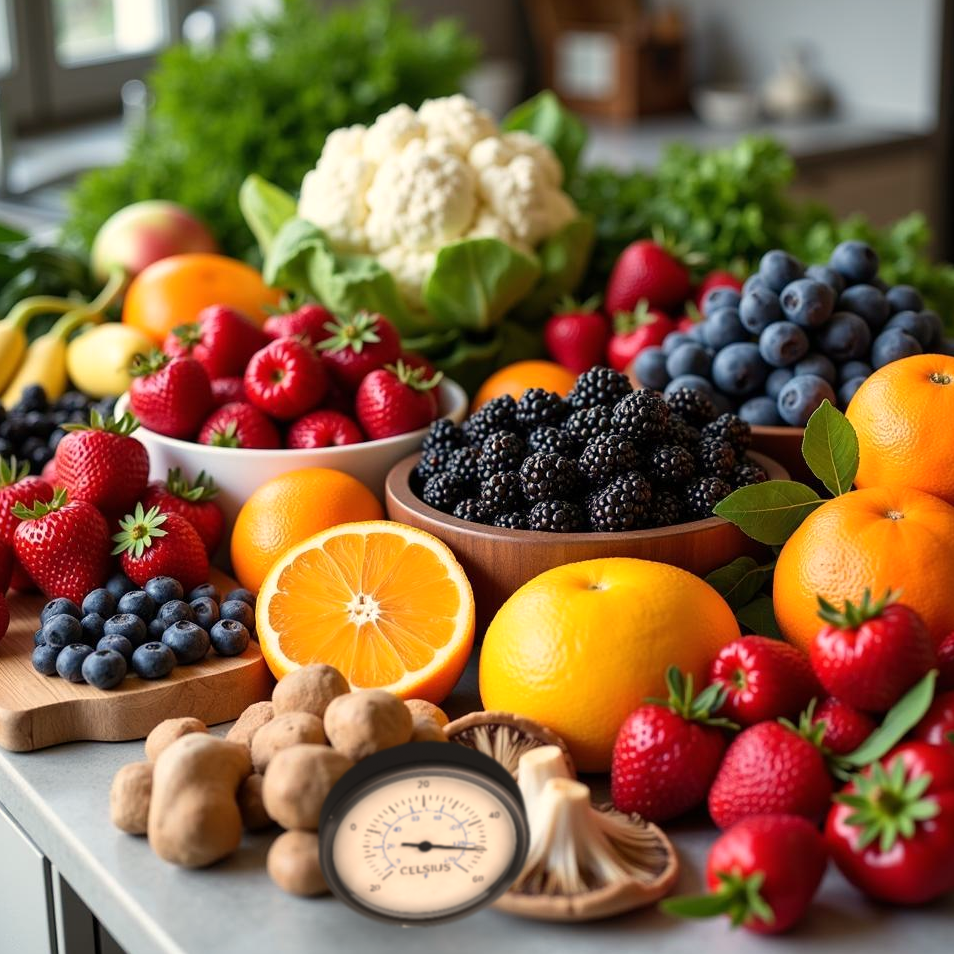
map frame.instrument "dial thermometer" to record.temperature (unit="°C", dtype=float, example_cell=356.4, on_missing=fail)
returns 50
